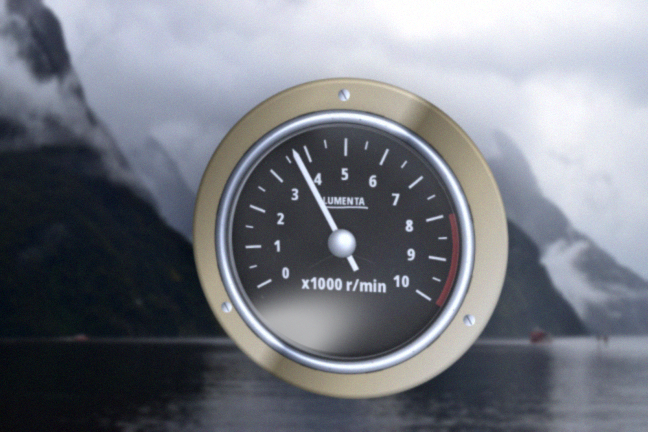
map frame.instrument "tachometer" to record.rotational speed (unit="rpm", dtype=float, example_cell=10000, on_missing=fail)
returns 3750
